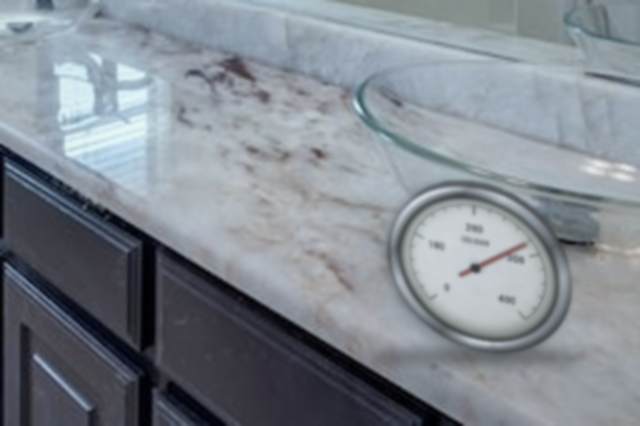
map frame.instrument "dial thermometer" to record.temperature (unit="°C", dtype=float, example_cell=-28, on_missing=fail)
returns 280
